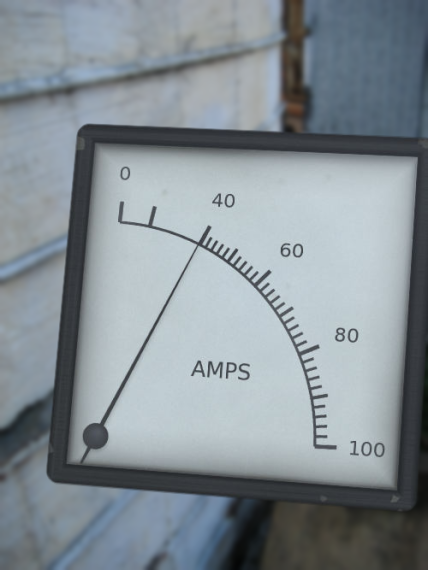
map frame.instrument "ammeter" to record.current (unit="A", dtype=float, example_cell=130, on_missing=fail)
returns 40
